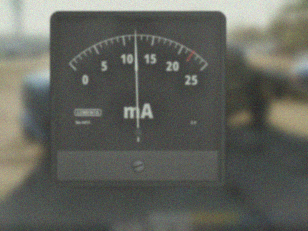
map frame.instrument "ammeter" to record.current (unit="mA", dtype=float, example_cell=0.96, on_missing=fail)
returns 12
